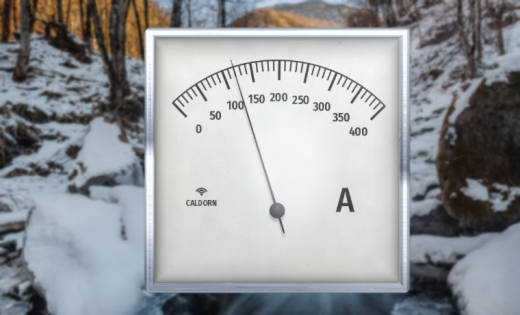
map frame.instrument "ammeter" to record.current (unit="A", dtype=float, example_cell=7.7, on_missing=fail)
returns 120
